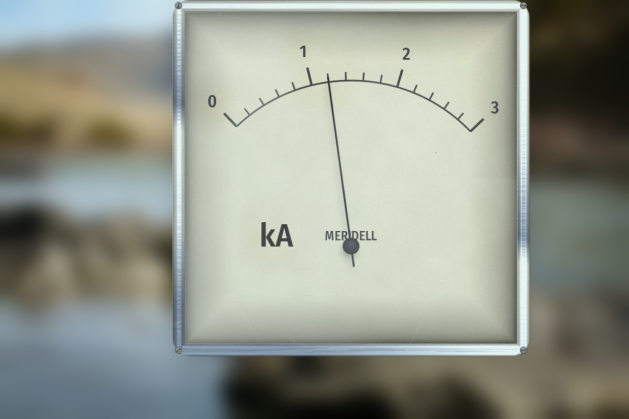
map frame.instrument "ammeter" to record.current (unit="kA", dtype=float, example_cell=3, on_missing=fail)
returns 1.2
